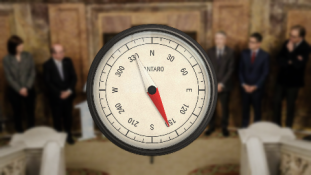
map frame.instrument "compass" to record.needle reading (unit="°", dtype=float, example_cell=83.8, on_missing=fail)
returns 155
